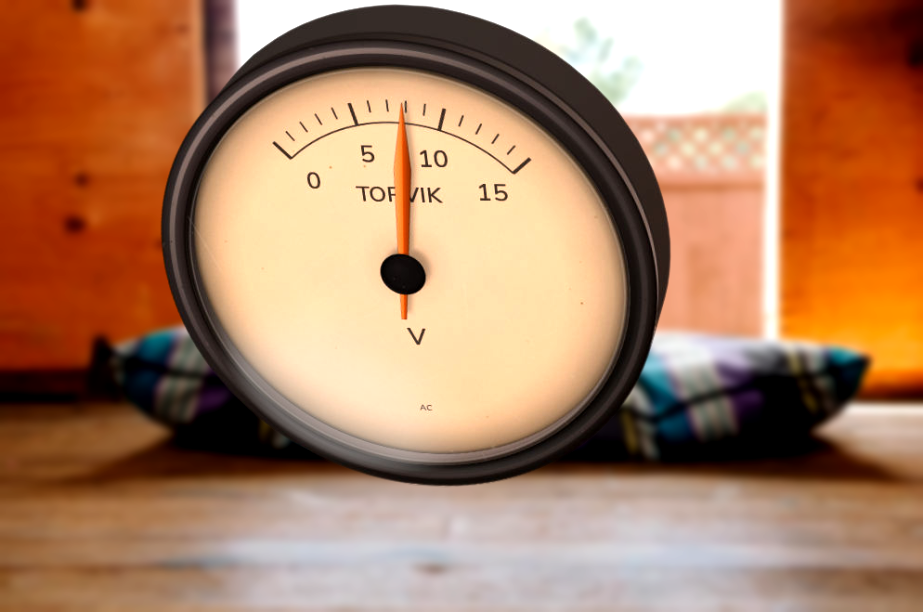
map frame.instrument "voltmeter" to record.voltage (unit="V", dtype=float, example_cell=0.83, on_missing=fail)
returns 8
